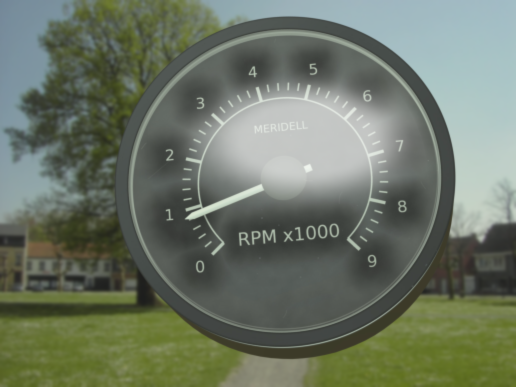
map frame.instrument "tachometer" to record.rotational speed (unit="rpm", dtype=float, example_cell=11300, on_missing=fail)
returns 800
